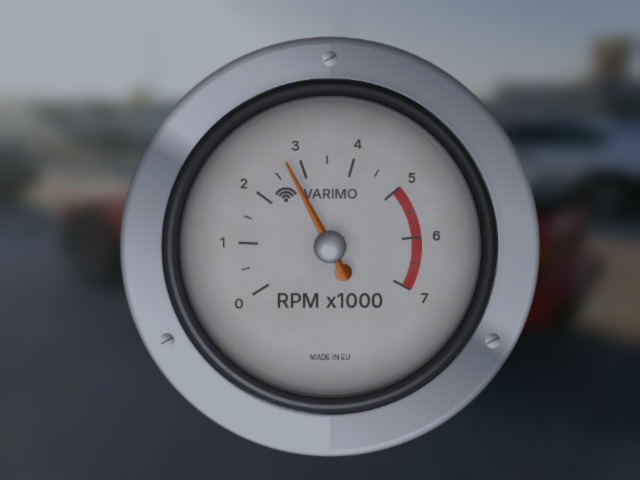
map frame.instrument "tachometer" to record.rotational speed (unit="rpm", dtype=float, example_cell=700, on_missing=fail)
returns 2750
